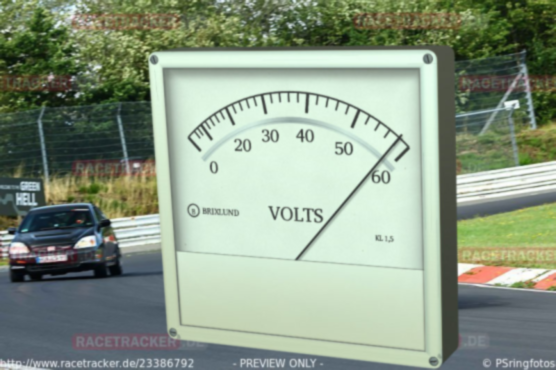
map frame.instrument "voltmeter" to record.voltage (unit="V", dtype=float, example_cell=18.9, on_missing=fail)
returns 58
